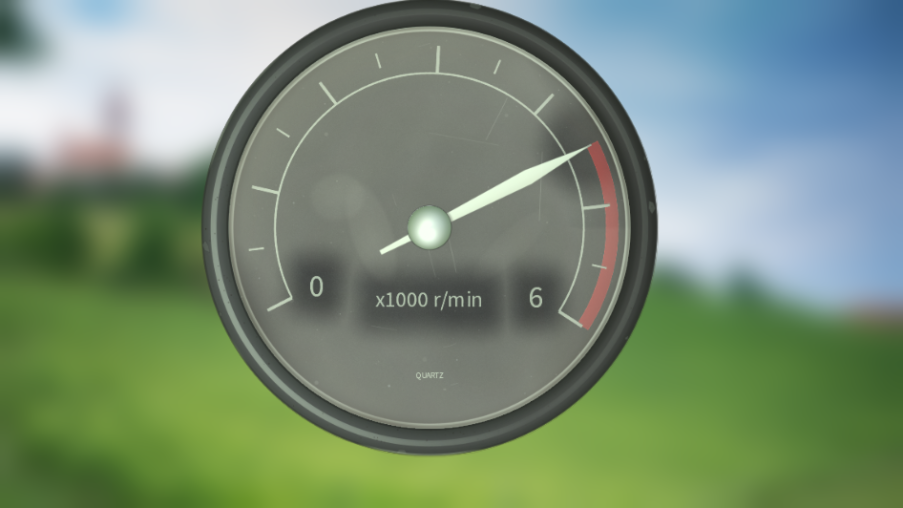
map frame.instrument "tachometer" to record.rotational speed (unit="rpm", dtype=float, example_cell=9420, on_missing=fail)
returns 4500
